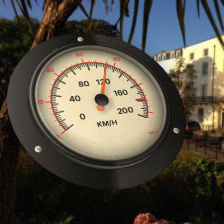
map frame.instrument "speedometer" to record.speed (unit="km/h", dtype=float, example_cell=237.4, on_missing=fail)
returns 120
